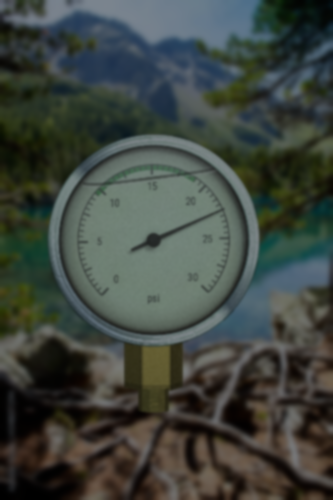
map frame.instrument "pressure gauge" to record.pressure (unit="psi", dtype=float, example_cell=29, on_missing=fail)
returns 22.5
